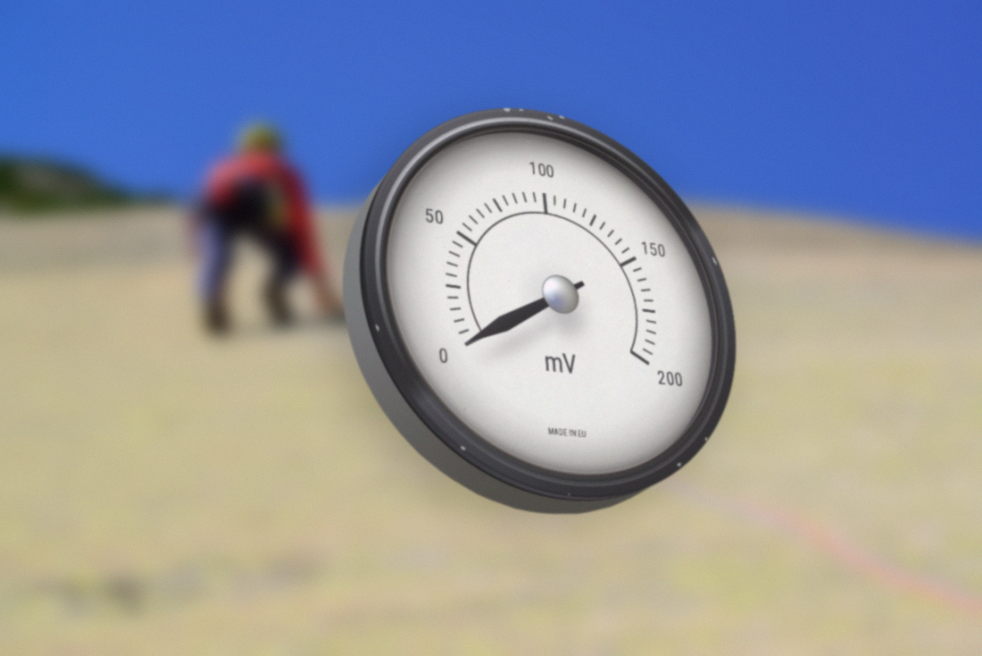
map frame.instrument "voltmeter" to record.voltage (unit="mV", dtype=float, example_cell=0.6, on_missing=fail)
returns 0
